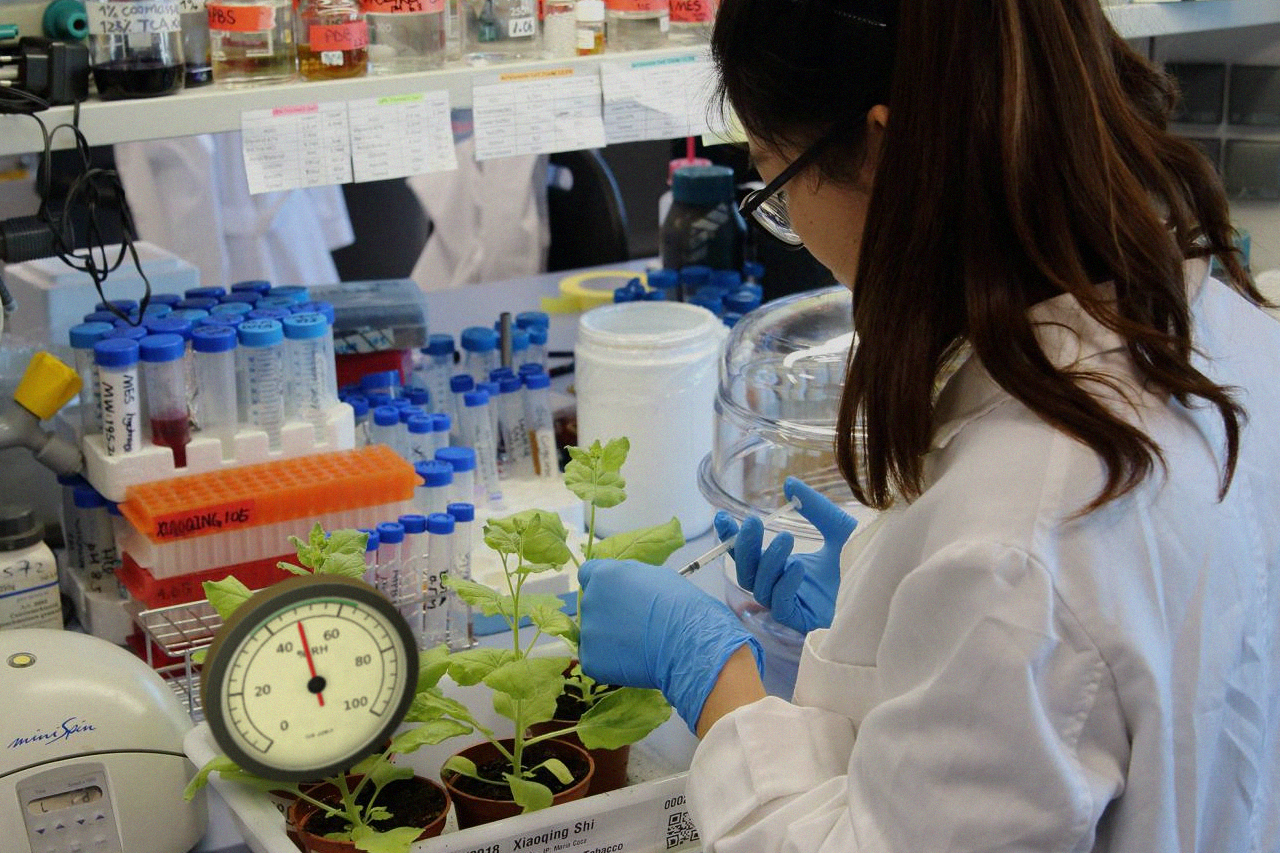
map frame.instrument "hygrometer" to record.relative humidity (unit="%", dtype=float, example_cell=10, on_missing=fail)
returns 48
